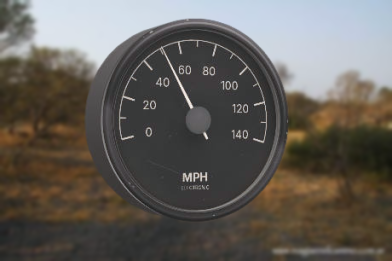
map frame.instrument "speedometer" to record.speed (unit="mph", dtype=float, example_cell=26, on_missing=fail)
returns 50
